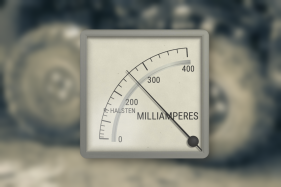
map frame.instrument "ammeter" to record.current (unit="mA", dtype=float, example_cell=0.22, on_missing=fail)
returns 260
